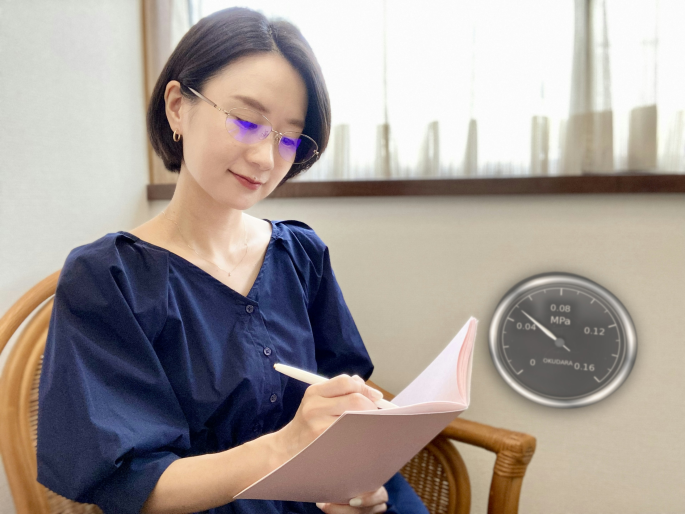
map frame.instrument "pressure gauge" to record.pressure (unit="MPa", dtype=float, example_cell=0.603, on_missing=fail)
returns 0.05
